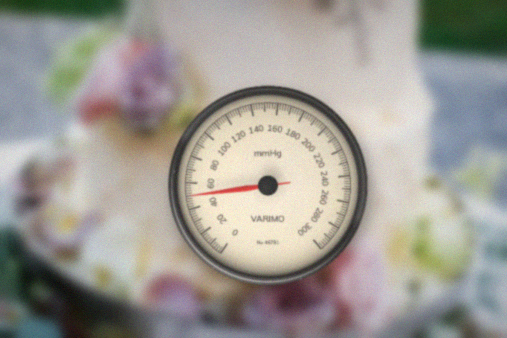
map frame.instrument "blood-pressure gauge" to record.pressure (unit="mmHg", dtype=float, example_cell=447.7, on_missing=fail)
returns 50
